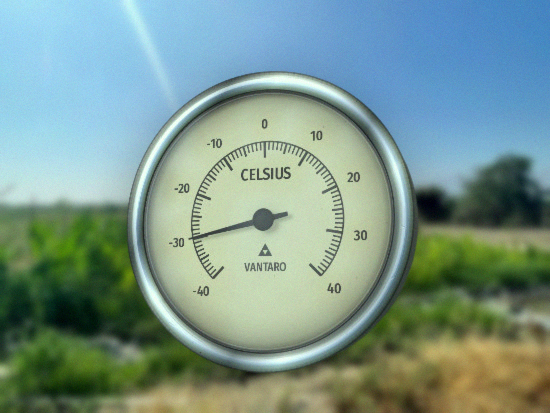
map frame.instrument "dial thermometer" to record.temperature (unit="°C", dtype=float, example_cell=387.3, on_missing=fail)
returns -30
